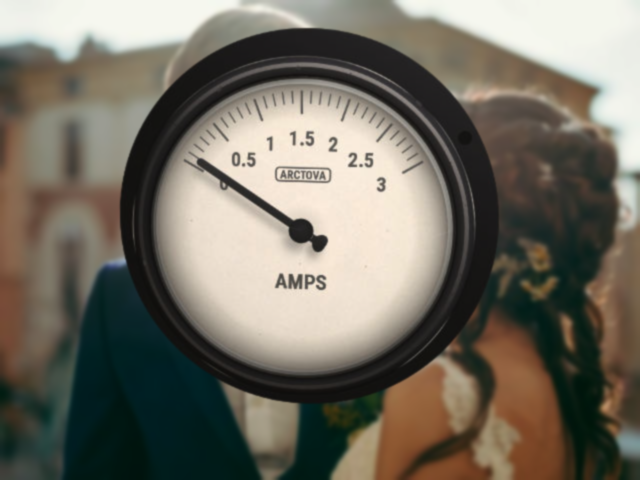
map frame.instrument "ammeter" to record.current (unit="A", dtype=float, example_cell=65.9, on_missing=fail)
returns 0.1
